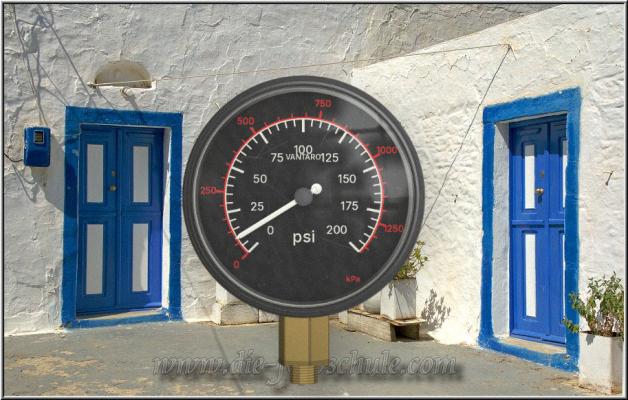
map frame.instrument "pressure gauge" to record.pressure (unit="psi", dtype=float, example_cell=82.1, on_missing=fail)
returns 10
